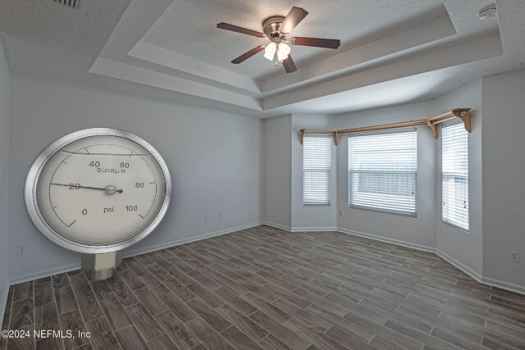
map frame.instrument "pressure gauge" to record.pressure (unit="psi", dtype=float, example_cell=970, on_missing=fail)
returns 20
